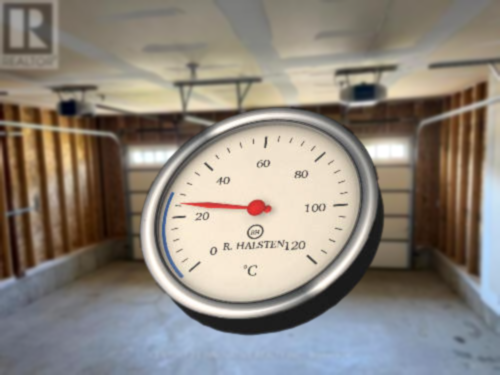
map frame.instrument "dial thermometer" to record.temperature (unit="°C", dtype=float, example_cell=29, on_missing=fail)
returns 24
